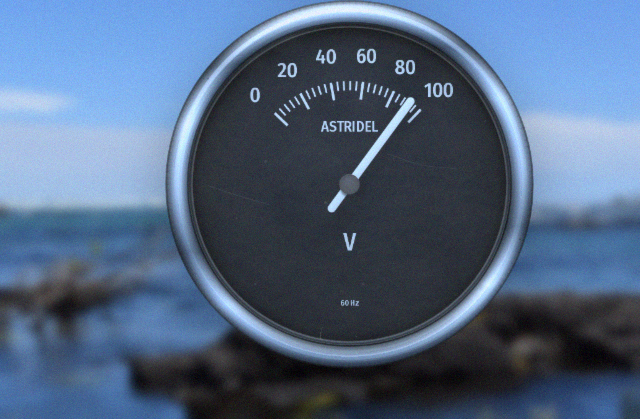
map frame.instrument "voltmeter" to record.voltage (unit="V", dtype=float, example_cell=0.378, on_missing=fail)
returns 92
